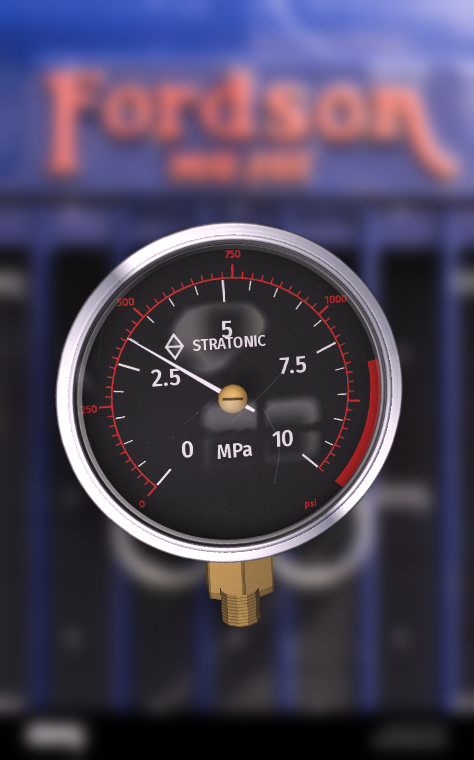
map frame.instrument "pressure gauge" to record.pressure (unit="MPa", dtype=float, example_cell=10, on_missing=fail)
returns 3
